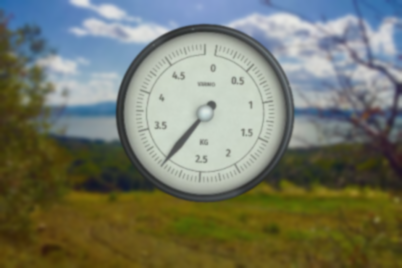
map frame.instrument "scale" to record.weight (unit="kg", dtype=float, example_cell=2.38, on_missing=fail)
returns 3
